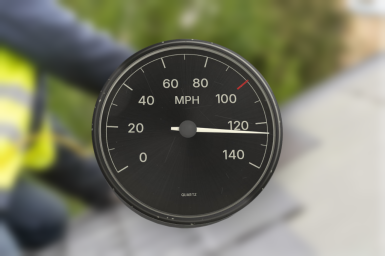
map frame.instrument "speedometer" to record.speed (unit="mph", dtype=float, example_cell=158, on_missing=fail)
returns 125
